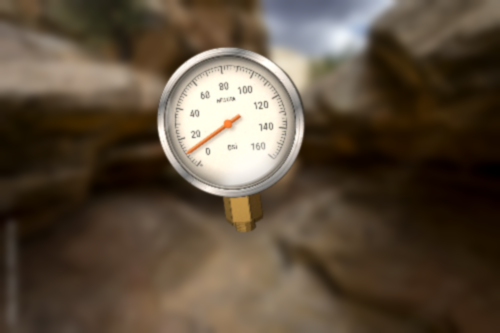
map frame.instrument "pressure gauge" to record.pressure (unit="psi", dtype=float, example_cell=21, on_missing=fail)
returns 10
